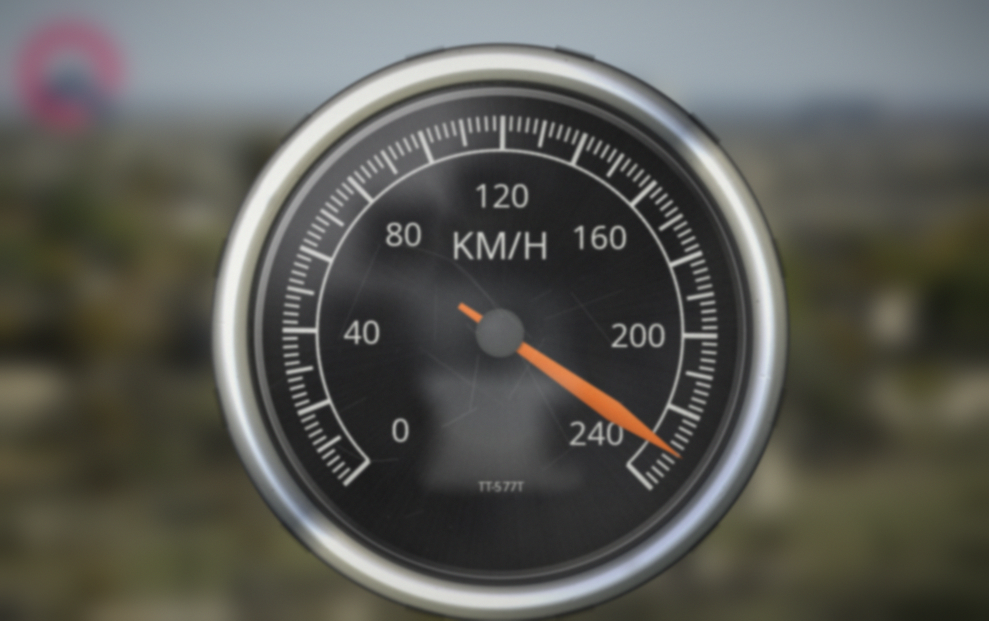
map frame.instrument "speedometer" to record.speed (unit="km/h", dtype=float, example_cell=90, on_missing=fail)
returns 230
